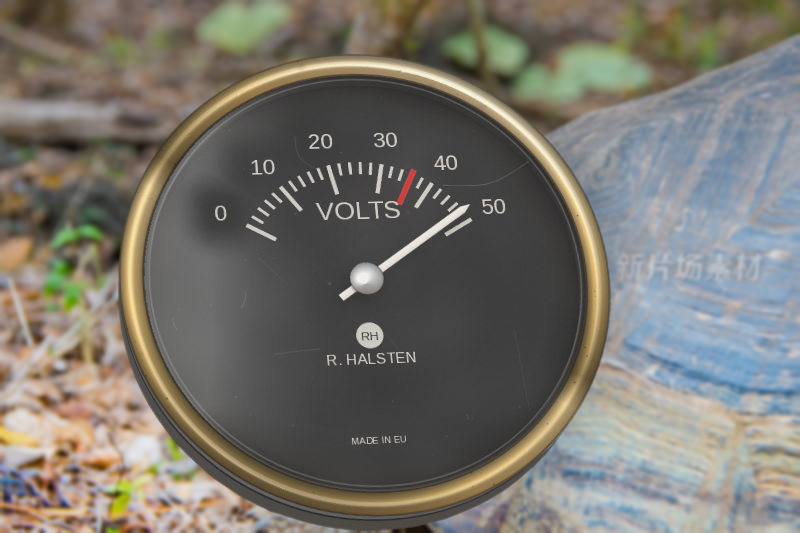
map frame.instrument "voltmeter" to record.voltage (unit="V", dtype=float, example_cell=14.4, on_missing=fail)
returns 48
